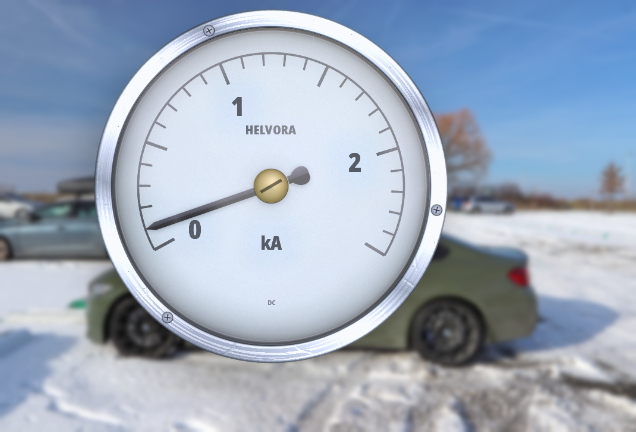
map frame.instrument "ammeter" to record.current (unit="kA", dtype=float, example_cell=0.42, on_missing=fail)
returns 0.1
